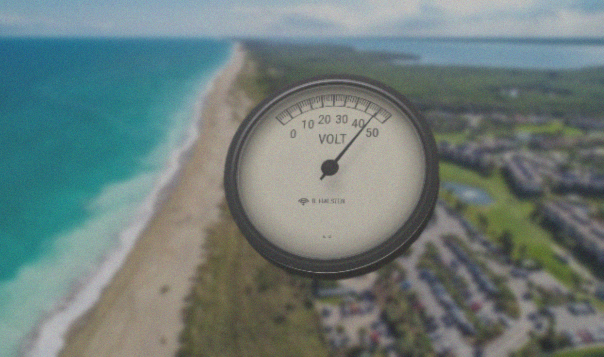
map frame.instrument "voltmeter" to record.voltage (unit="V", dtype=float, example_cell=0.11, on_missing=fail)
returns 45
